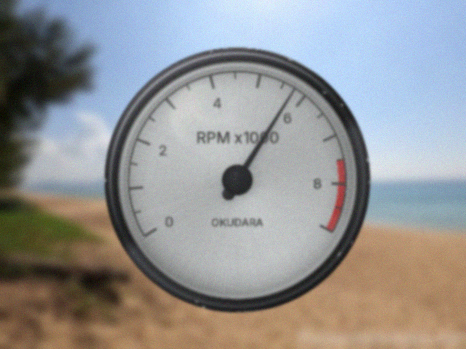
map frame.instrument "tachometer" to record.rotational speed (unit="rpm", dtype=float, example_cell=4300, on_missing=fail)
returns 5750
